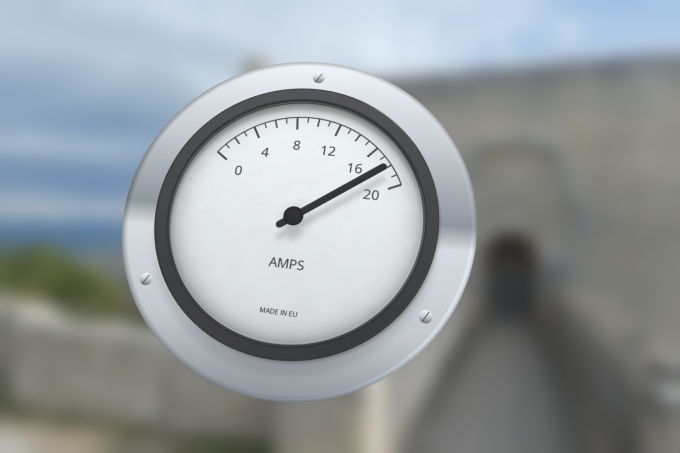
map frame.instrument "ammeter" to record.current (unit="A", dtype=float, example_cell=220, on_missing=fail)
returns 18
